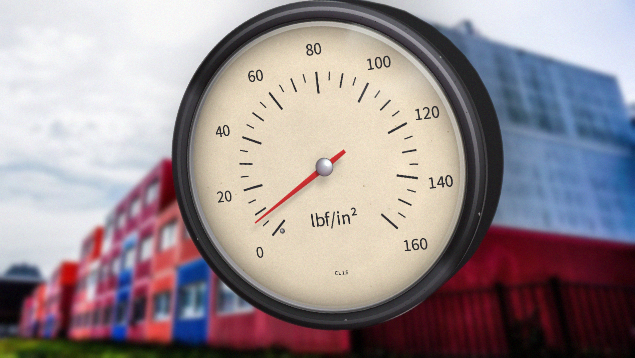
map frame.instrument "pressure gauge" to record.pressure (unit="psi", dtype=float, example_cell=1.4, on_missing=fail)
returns 7.5
